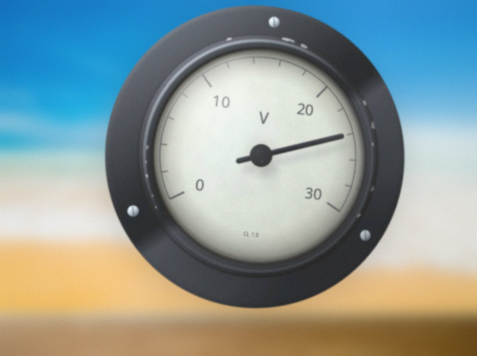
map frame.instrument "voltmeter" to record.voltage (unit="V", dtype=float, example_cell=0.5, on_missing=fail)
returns 24
